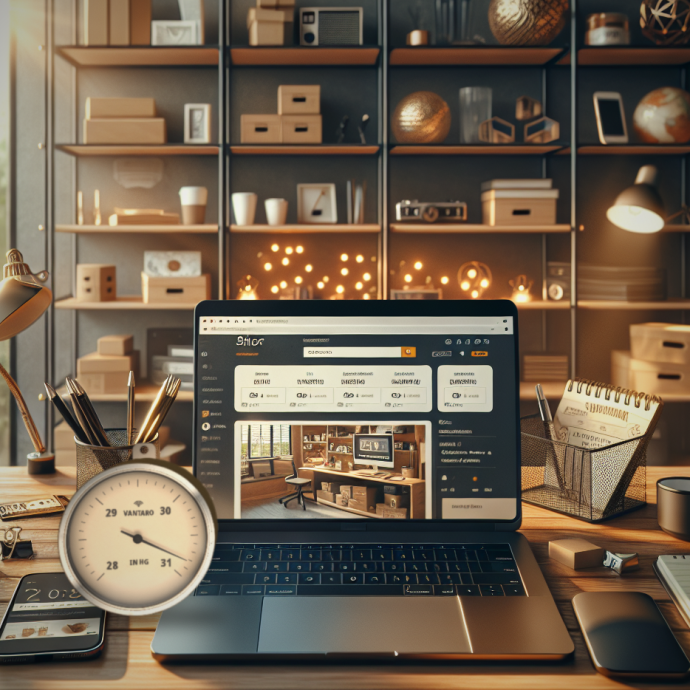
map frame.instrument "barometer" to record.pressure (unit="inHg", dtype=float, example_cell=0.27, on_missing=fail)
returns 30.8
